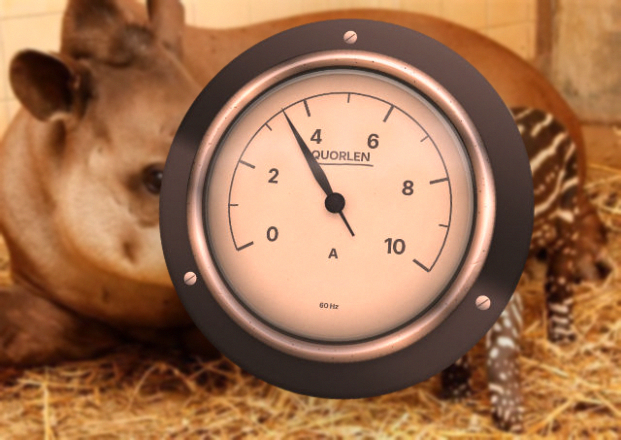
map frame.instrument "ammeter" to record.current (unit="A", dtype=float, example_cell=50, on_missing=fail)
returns 3.5
